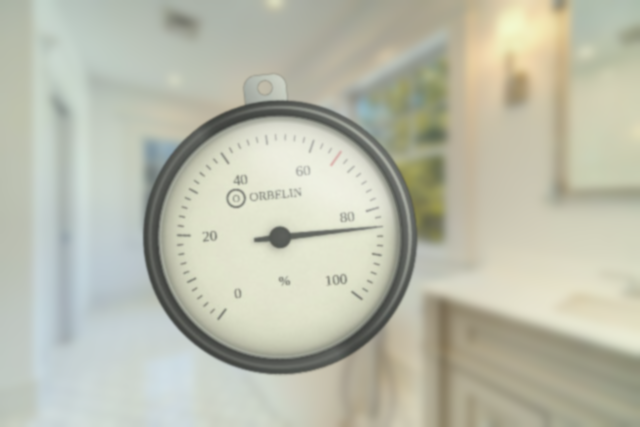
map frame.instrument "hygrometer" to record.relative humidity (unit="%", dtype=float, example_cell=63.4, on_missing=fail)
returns 84
